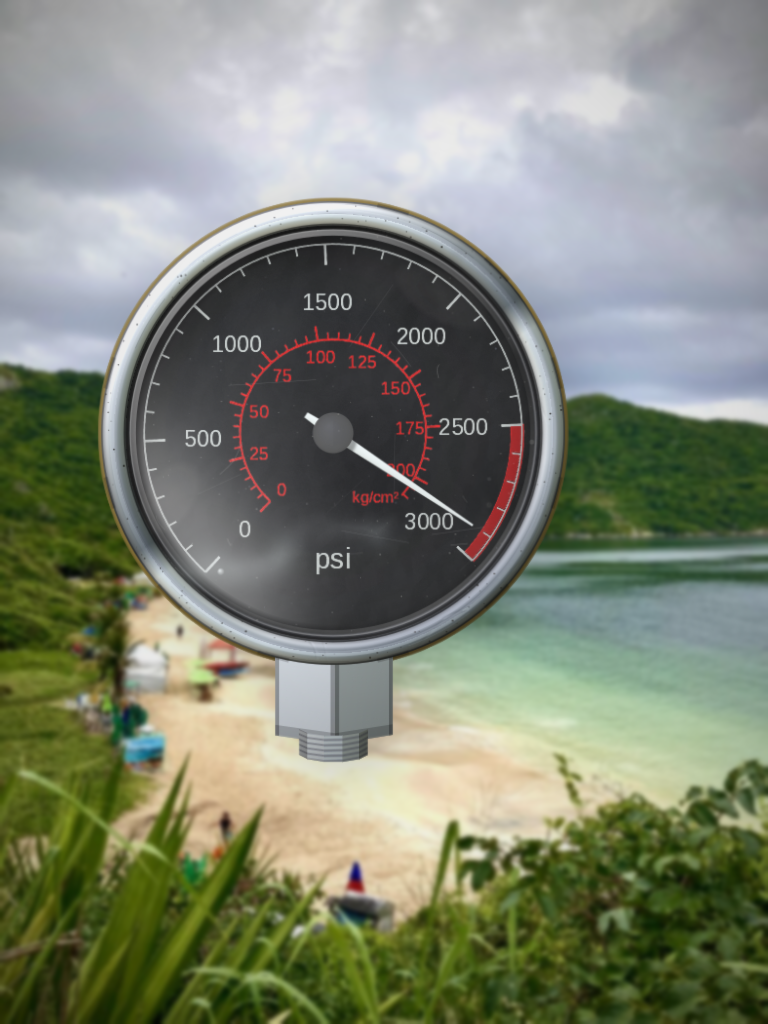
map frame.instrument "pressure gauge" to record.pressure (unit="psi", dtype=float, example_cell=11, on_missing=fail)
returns 2900
